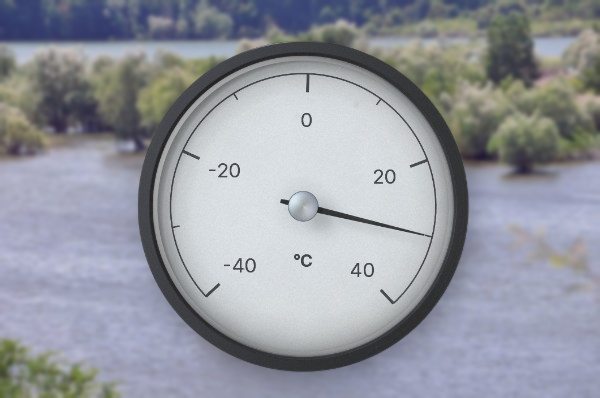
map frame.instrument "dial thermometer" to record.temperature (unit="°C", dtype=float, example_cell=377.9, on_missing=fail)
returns 30
